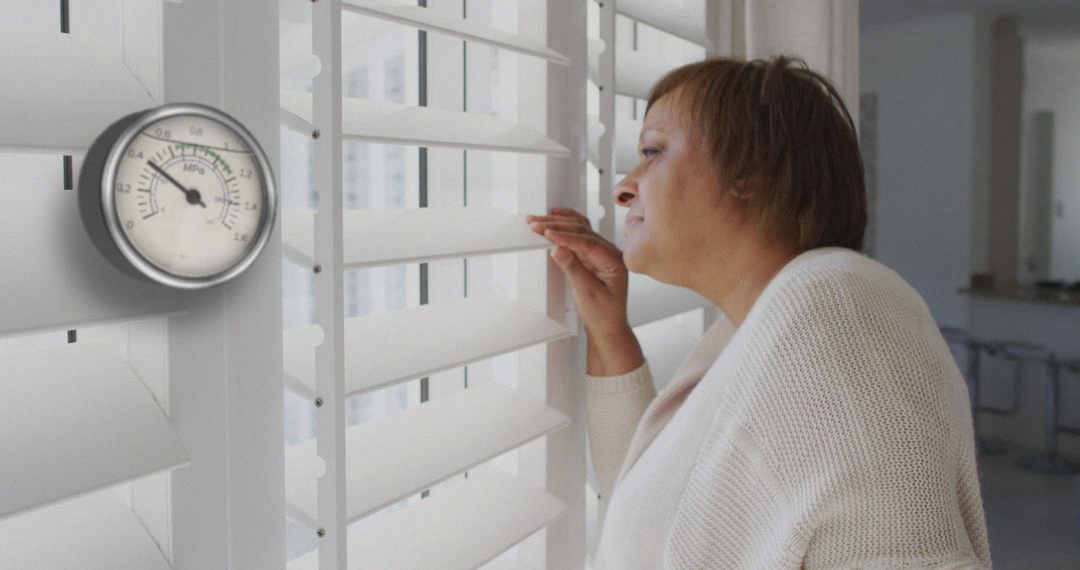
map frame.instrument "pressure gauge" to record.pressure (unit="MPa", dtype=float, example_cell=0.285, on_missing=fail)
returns 0.4
